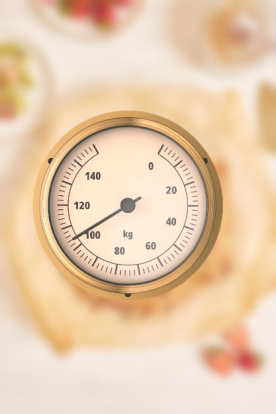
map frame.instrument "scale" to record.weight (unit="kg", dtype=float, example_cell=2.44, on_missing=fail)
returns 104
